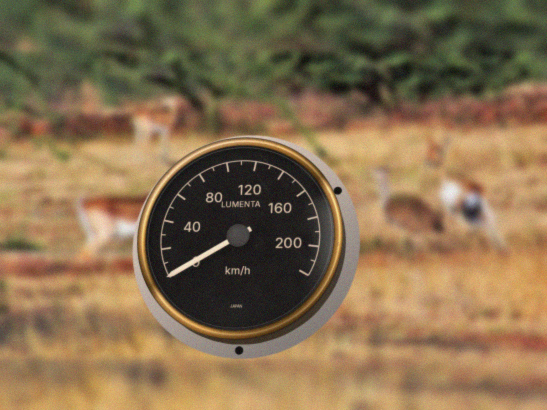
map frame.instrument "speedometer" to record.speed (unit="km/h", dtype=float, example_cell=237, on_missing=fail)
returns 0
